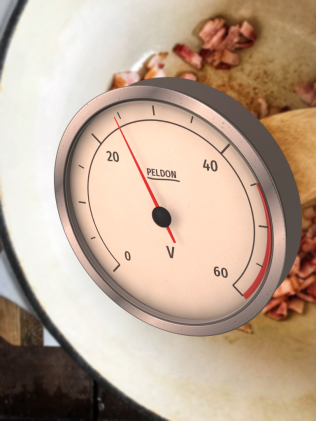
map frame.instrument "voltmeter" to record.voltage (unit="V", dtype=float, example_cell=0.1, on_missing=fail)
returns 25
